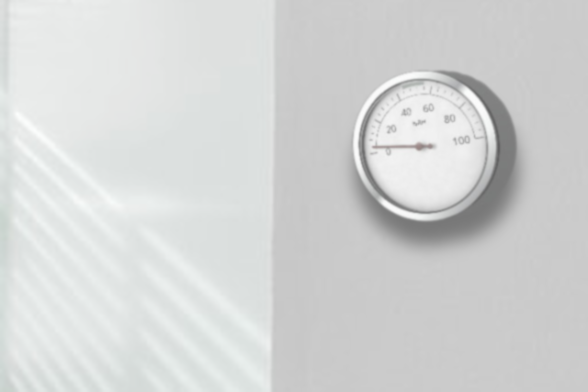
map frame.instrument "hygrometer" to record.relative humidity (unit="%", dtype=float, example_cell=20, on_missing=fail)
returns 4
